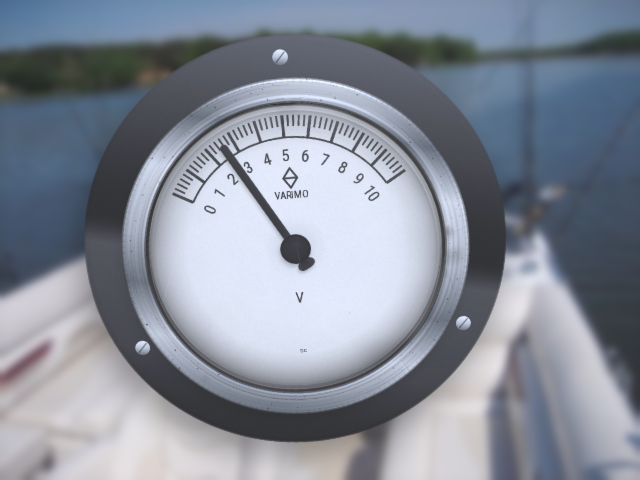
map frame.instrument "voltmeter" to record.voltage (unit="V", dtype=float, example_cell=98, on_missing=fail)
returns 2.6
